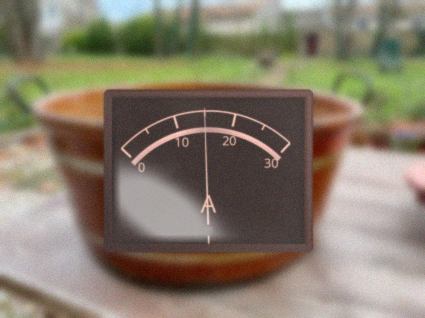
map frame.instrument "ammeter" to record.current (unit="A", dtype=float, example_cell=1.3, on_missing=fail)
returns 15
